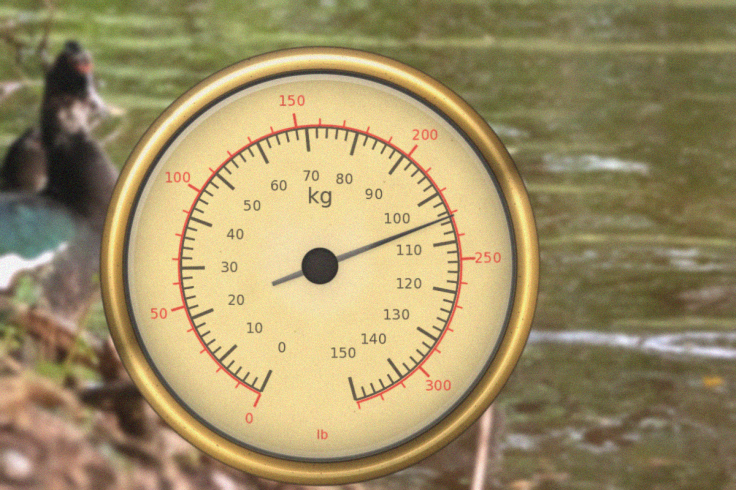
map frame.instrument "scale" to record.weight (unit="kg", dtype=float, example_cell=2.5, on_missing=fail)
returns 105
